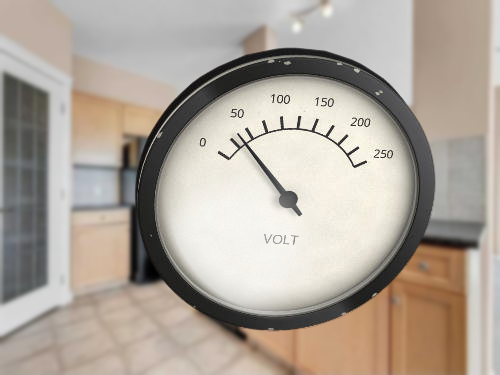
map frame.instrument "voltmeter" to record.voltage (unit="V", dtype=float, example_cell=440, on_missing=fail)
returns 37.5
